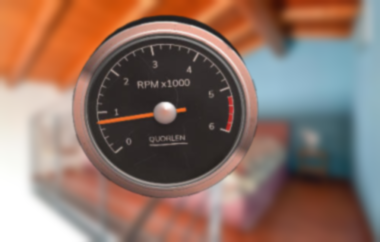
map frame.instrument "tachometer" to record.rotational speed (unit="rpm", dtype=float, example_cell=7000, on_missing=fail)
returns 800
